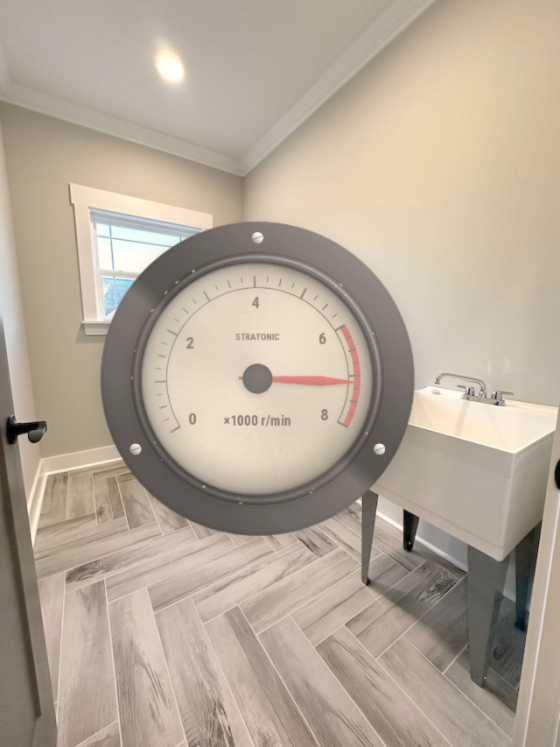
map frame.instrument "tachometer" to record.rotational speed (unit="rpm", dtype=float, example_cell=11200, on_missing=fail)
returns 7125
